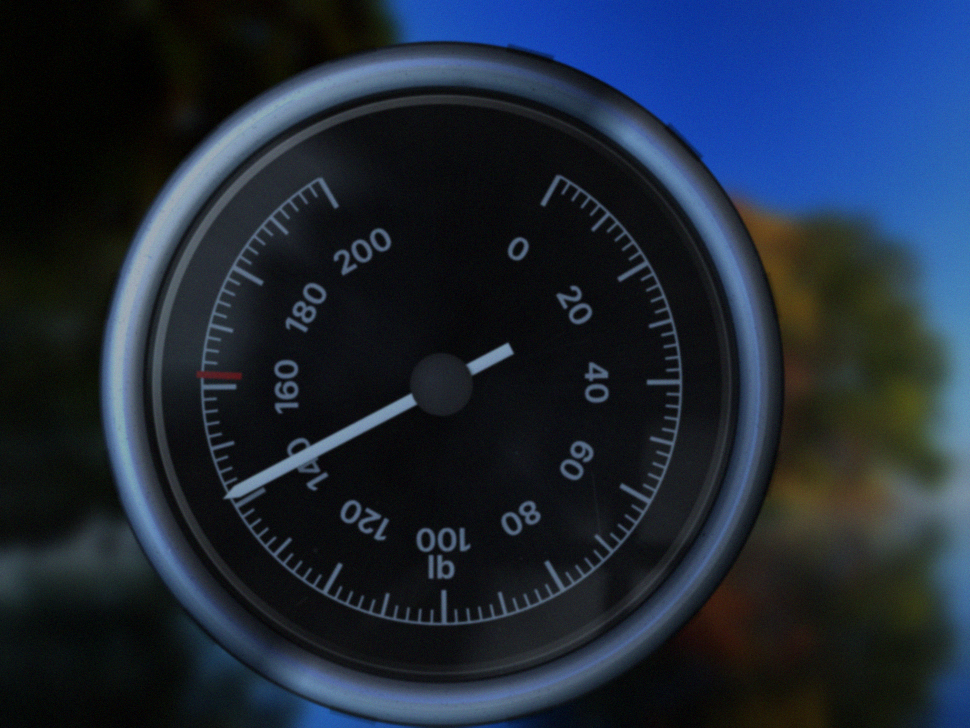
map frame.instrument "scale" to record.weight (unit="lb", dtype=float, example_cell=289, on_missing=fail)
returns 142
